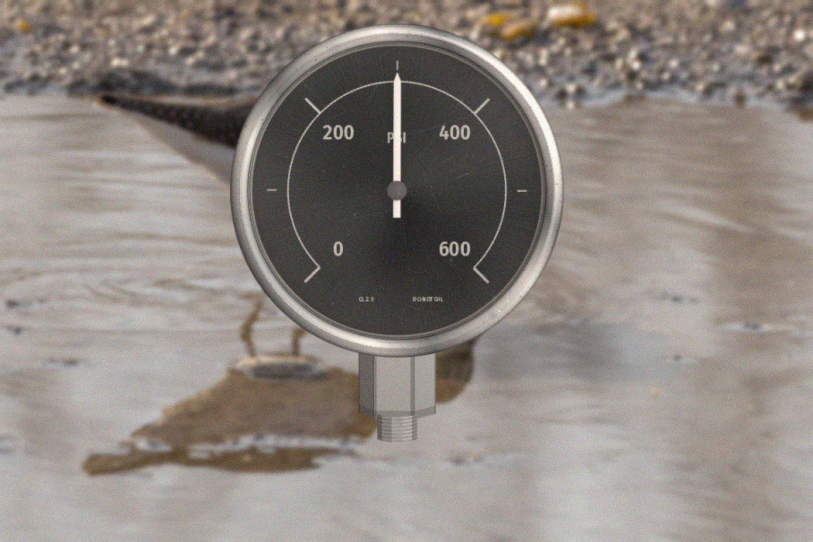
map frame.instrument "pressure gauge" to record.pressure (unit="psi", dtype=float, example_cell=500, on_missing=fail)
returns 300
